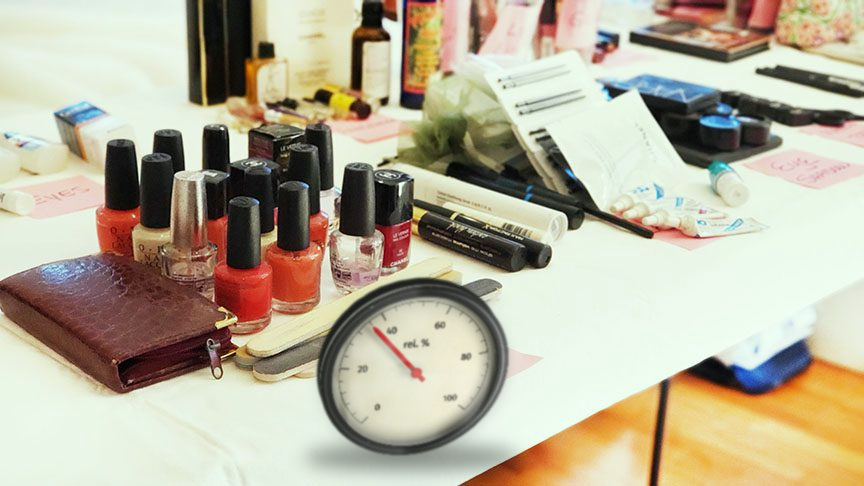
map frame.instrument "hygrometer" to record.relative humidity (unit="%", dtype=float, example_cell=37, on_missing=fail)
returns 36
